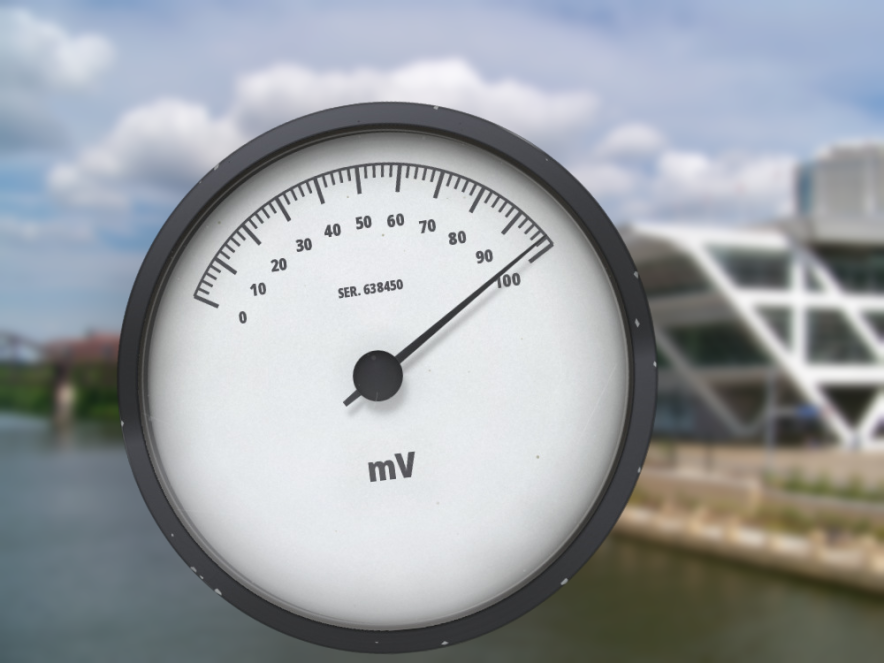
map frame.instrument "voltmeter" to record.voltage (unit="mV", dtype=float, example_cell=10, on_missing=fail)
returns 98
